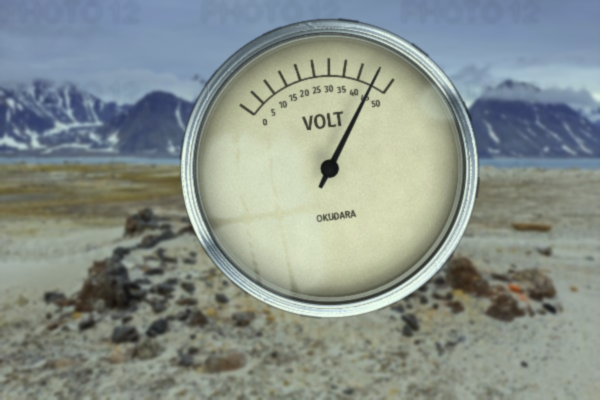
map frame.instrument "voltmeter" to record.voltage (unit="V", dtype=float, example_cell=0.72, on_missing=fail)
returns 45
